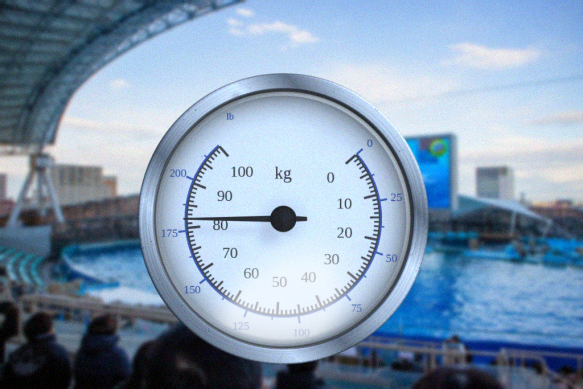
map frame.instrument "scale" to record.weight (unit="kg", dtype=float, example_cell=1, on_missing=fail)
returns 82
